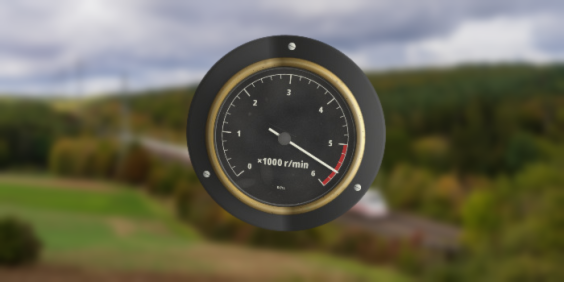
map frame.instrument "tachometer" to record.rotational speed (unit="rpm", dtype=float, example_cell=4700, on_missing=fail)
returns 5600
